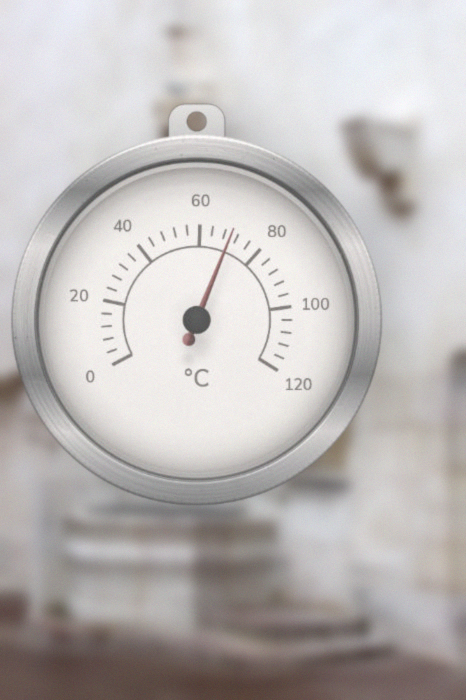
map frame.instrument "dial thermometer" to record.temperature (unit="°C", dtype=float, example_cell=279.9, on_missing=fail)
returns 70
